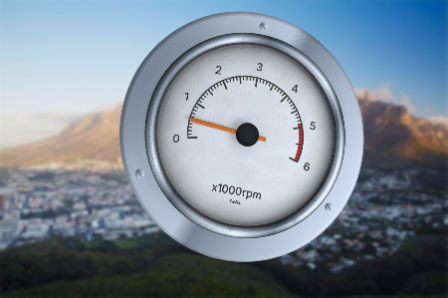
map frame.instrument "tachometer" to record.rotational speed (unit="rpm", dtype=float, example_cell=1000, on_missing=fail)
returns 500
